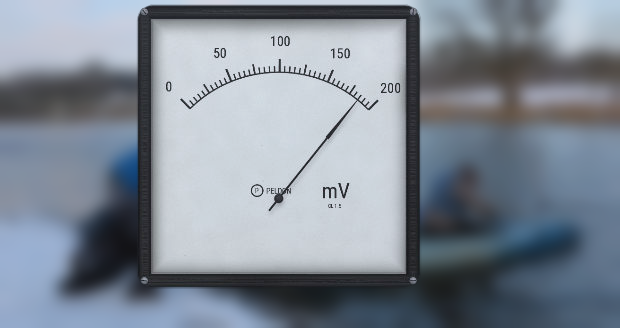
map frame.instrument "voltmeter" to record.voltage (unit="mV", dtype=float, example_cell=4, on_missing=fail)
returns 185
